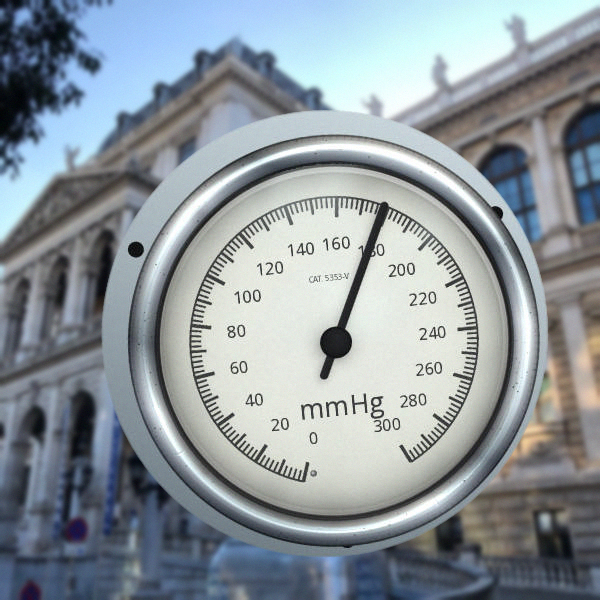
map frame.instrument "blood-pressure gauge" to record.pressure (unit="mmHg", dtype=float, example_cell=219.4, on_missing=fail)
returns 178
